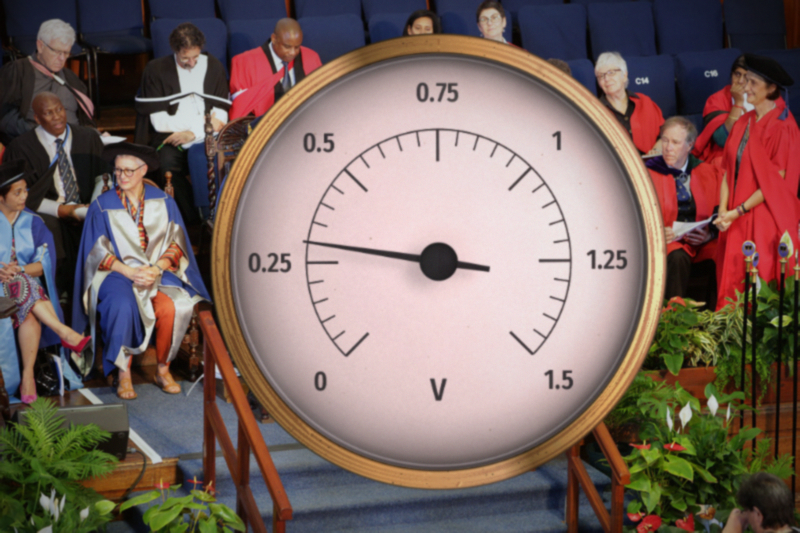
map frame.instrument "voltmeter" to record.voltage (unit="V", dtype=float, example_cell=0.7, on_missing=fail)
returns 0.3
